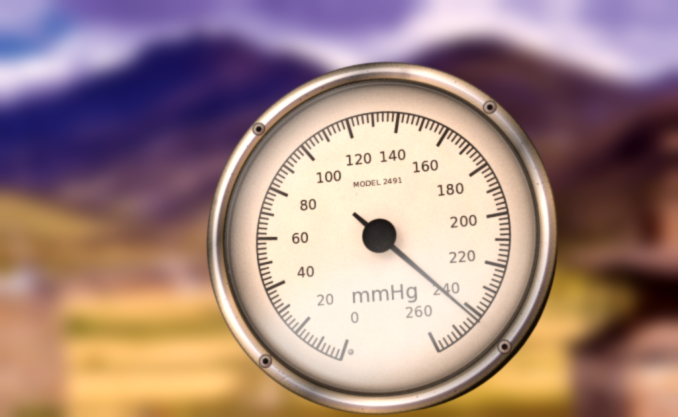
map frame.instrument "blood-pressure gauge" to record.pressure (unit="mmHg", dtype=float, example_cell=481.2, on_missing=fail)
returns 242
